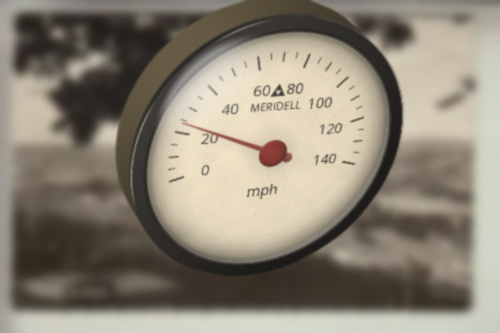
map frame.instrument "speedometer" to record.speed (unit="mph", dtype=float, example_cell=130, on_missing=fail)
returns 25
